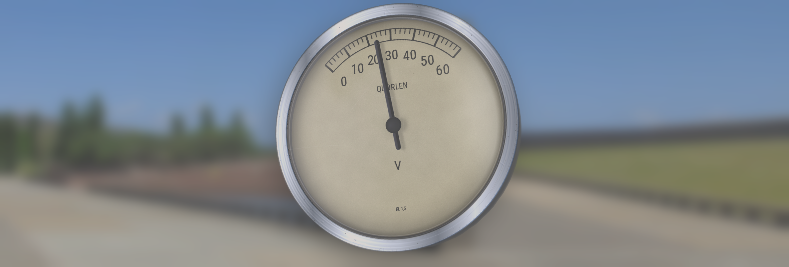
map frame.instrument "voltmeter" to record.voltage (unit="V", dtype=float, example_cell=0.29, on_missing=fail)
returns 24
